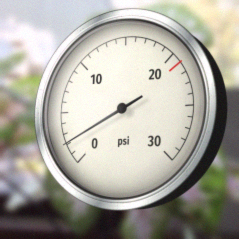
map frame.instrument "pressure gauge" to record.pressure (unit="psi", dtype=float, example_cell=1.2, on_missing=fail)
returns 2
